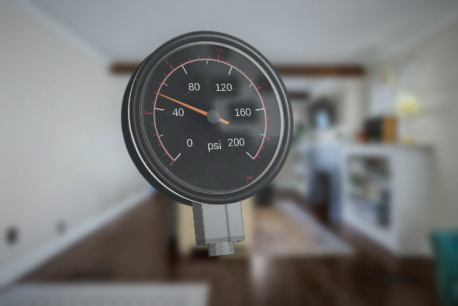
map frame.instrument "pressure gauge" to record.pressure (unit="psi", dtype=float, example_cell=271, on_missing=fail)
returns 50
